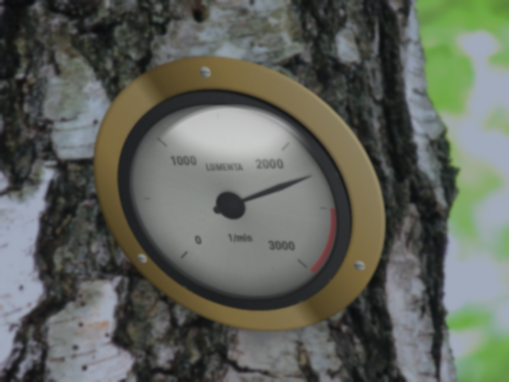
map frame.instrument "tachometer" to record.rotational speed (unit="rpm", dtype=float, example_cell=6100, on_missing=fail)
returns 2250
